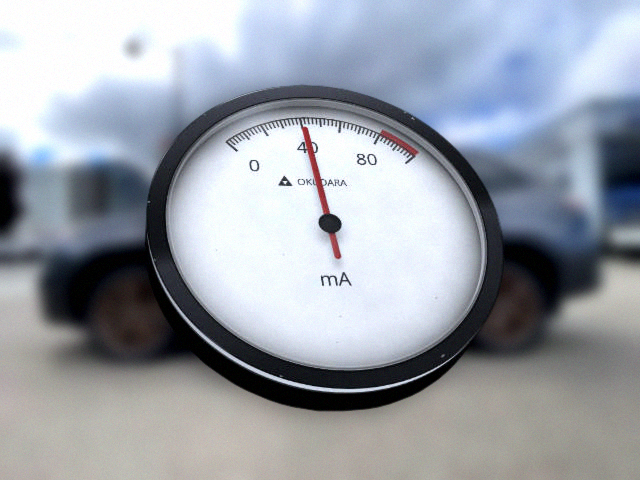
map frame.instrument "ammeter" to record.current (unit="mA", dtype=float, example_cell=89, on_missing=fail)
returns 40
